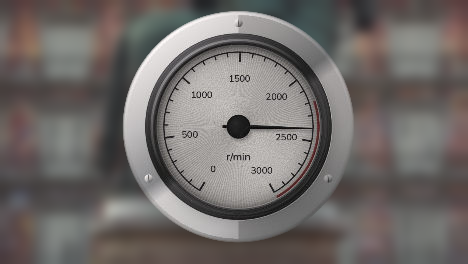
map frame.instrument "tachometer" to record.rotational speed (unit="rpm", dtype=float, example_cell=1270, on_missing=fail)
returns 2400
